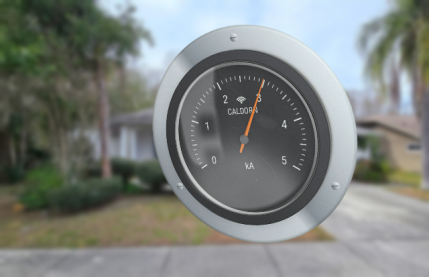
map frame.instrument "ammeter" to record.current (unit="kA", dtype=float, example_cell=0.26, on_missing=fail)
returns 3
